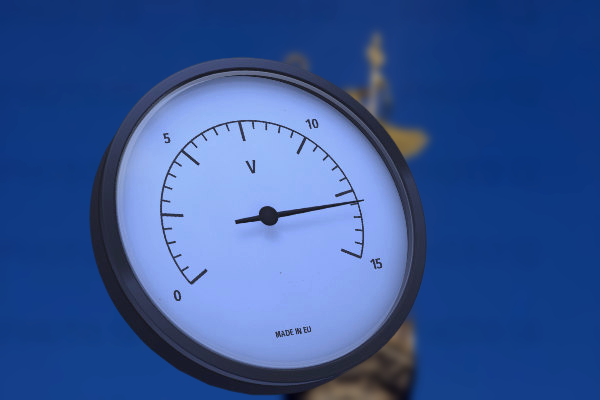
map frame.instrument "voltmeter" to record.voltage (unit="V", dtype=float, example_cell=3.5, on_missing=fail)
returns 13
